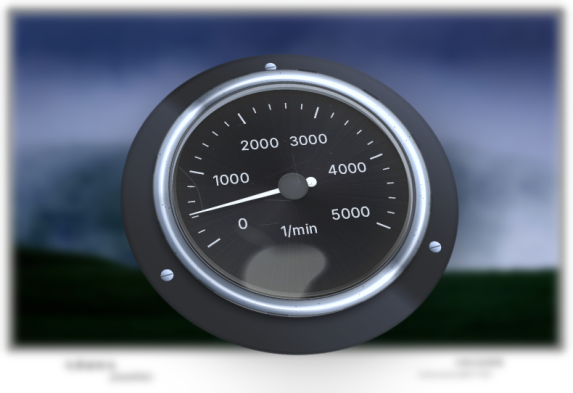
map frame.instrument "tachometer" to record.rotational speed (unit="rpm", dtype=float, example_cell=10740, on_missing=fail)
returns 400
